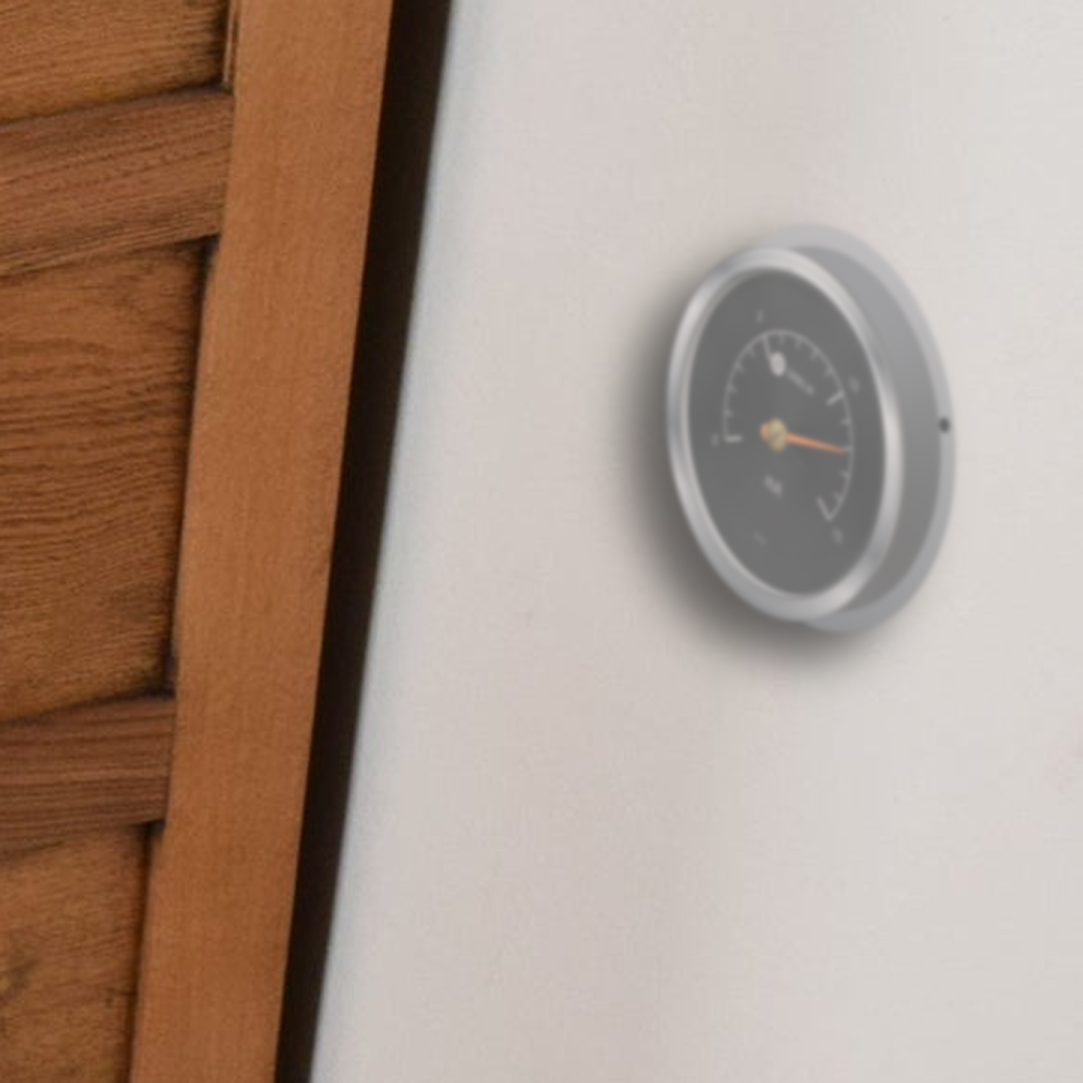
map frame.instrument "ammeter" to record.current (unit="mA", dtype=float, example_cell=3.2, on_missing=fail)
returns 12
